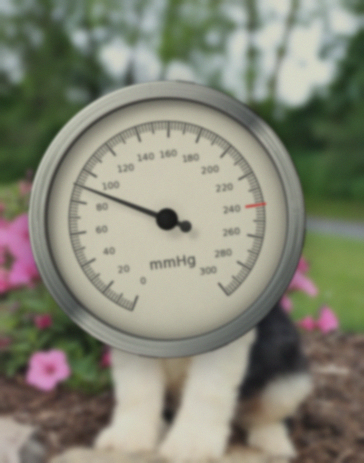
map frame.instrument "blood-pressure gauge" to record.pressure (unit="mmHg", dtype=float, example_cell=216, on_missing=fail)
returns 90
